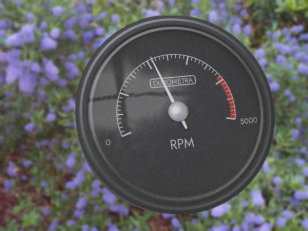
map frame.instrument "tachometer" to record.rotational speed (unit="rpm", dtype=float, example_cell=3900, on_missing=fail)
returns 2100
